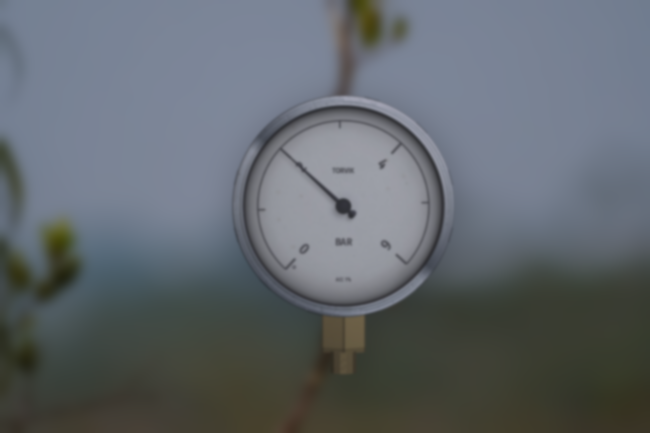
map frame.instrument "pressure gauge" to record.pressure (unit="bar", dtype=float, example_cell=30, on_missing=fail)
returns 2
